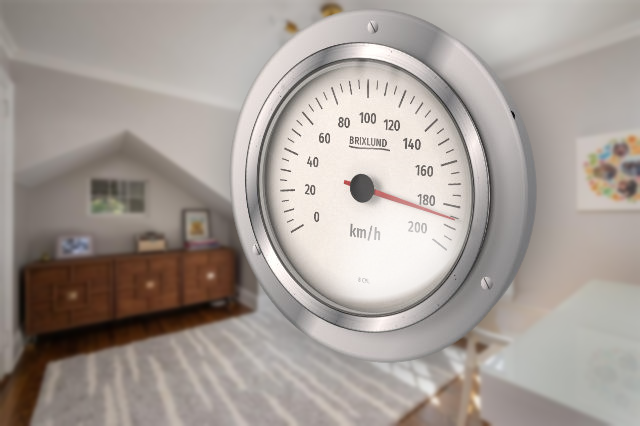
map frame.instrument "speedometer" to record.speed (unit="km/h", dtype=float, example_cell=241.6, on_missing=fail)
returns 185
